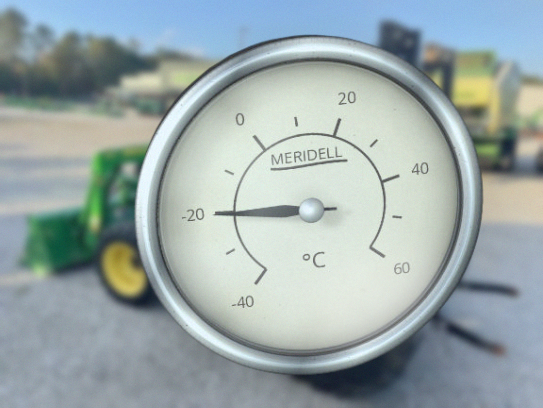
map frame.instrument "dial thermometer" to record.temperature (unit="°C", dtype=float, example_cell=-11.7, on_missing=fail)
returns -20
